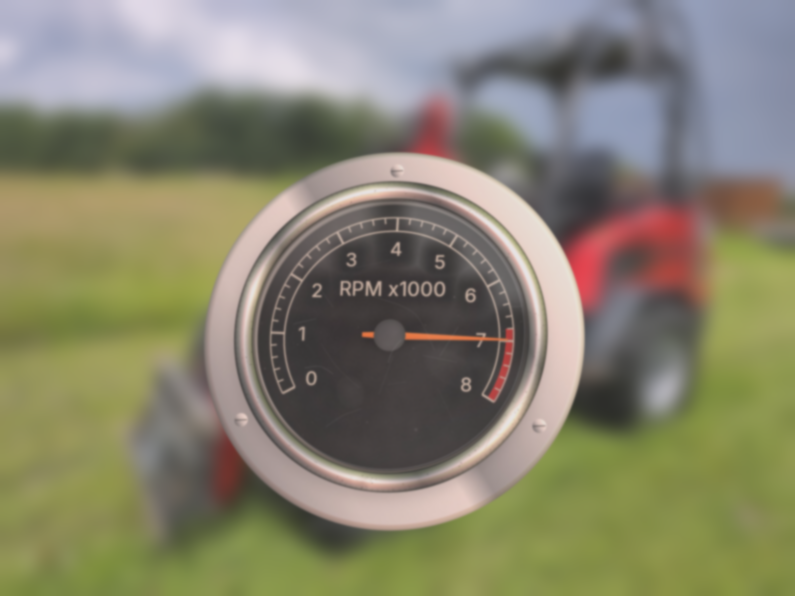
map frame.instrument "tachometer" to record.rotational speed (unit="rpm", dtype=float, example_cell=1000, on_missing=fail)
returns 7000
